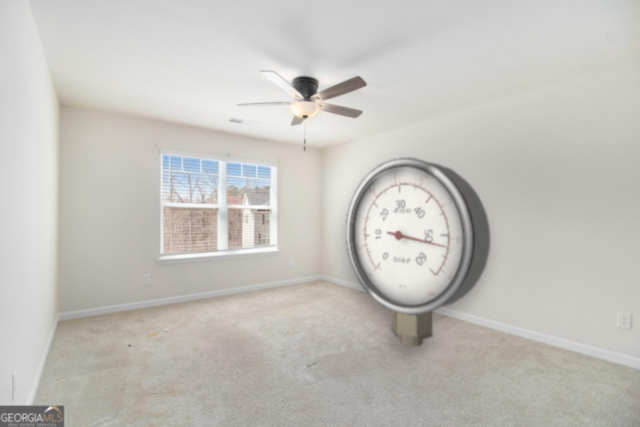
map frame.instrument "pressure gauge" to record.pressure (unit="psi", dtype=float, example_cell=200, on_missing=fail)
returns 52.5
